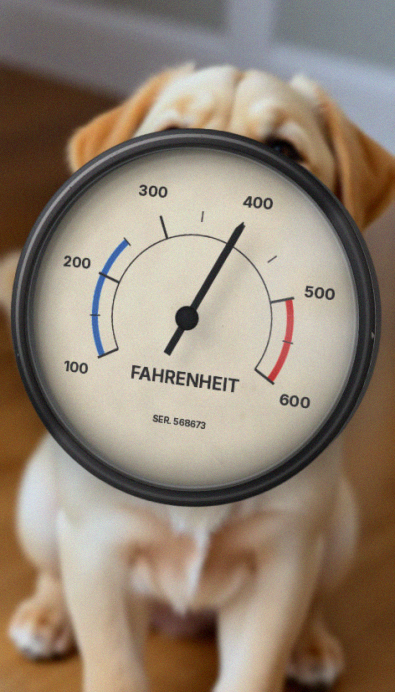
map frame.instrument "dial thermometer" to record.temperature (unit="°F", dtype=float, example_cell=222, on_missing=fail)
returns 400
